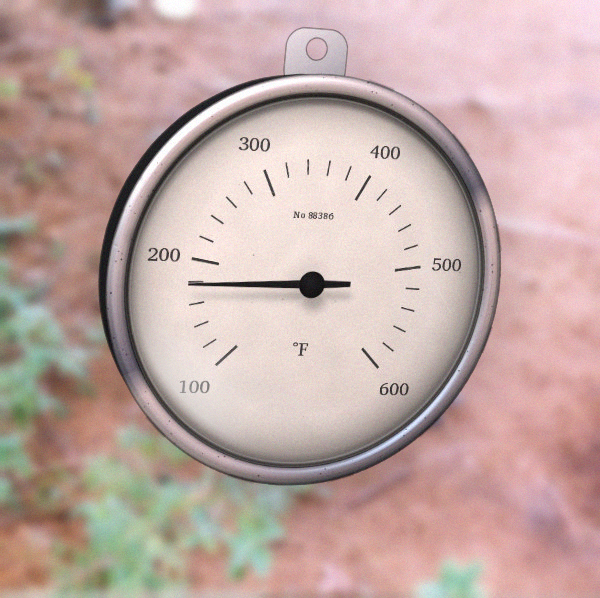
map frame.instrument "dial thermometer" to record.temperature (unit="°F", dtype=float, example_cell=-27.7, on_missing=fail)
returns 180
